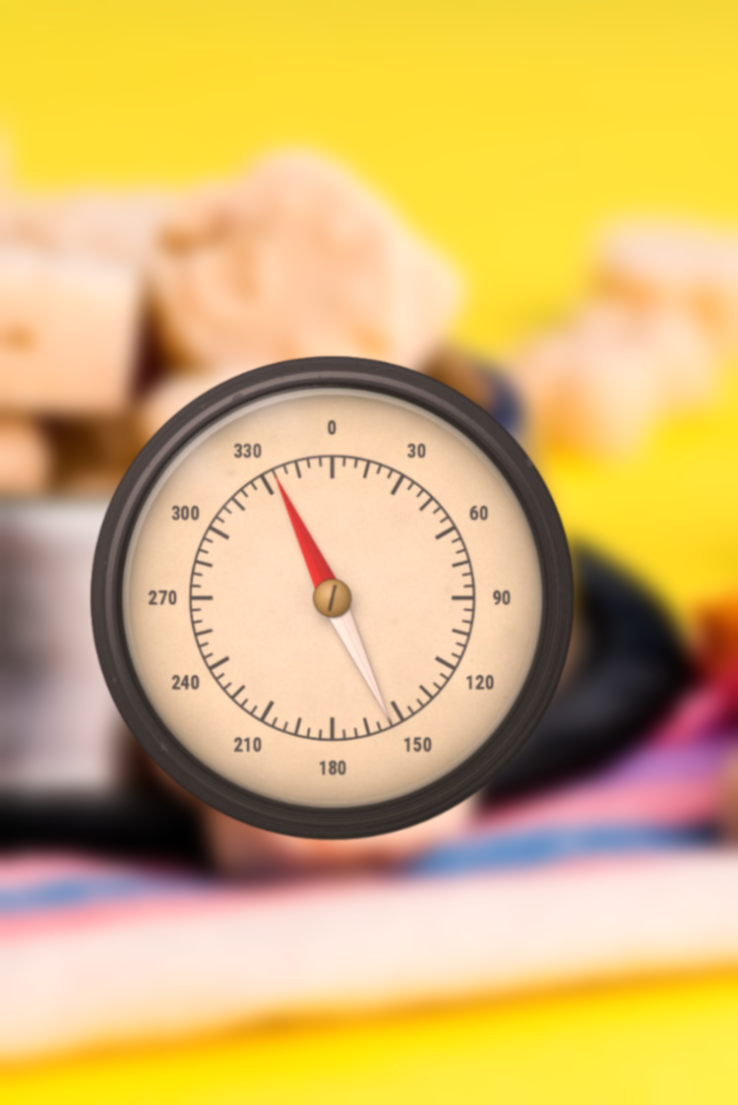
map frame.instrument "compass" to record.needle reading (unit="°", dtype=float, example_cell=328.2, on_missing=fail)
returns 335
